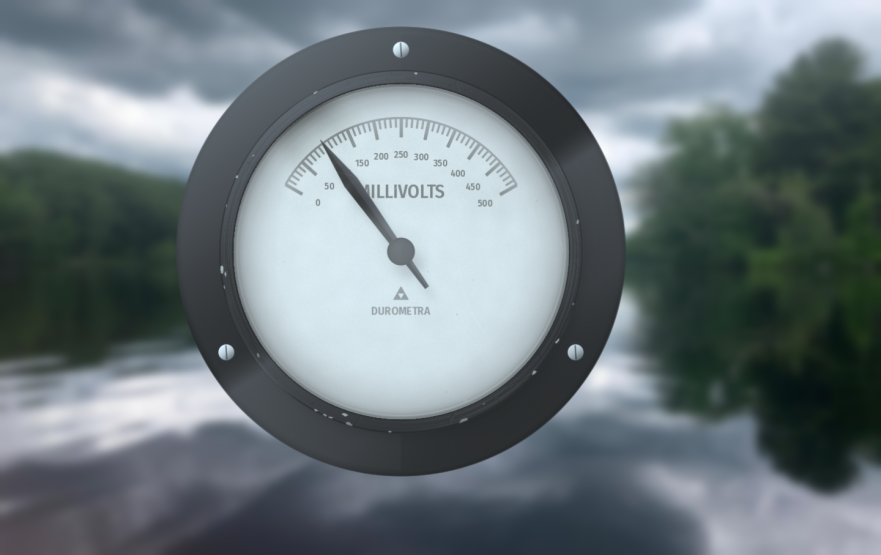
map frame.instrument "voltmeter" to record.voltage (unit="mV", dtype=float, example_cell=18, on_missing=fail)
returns 100
